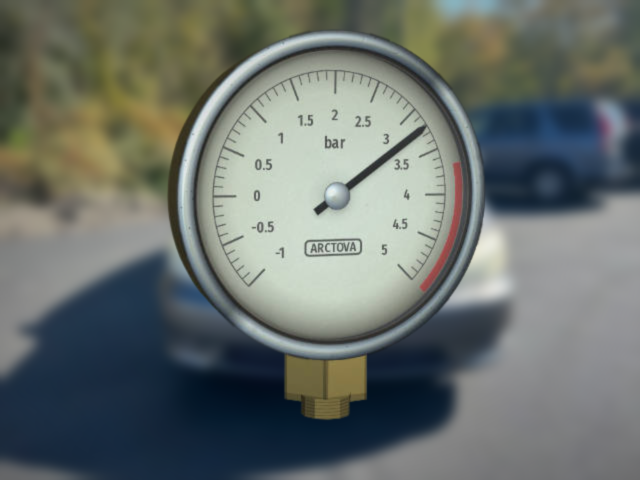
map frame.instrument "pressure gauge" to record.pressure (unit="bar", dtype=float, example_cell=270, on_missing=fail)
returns 3.2
